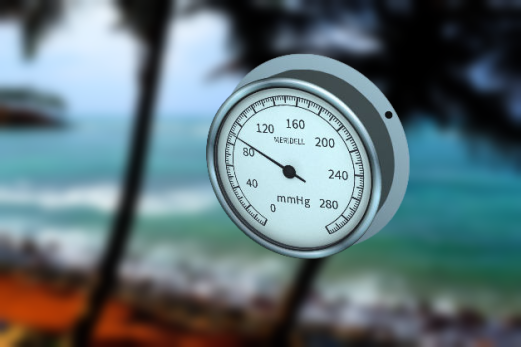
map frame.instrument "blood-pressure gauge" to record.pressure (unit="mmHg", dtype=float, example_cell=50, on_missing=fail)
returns 90
